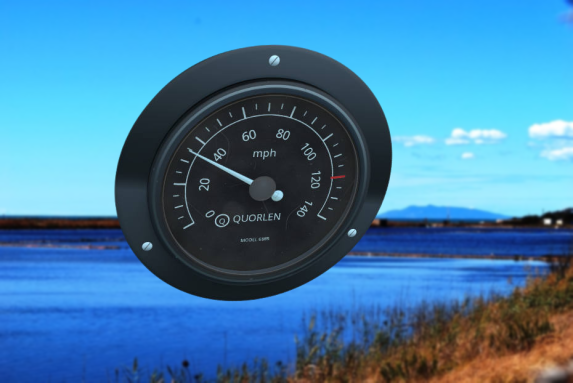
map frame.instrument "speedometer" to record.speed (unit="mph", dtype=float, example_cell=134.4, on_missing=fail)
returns 35
